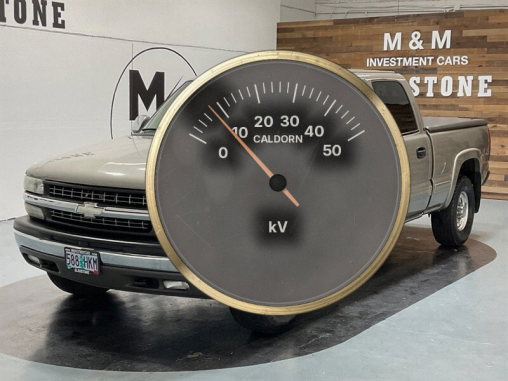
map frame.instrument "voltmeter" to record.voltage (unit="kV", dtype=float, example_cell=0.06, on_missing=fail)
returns 8
